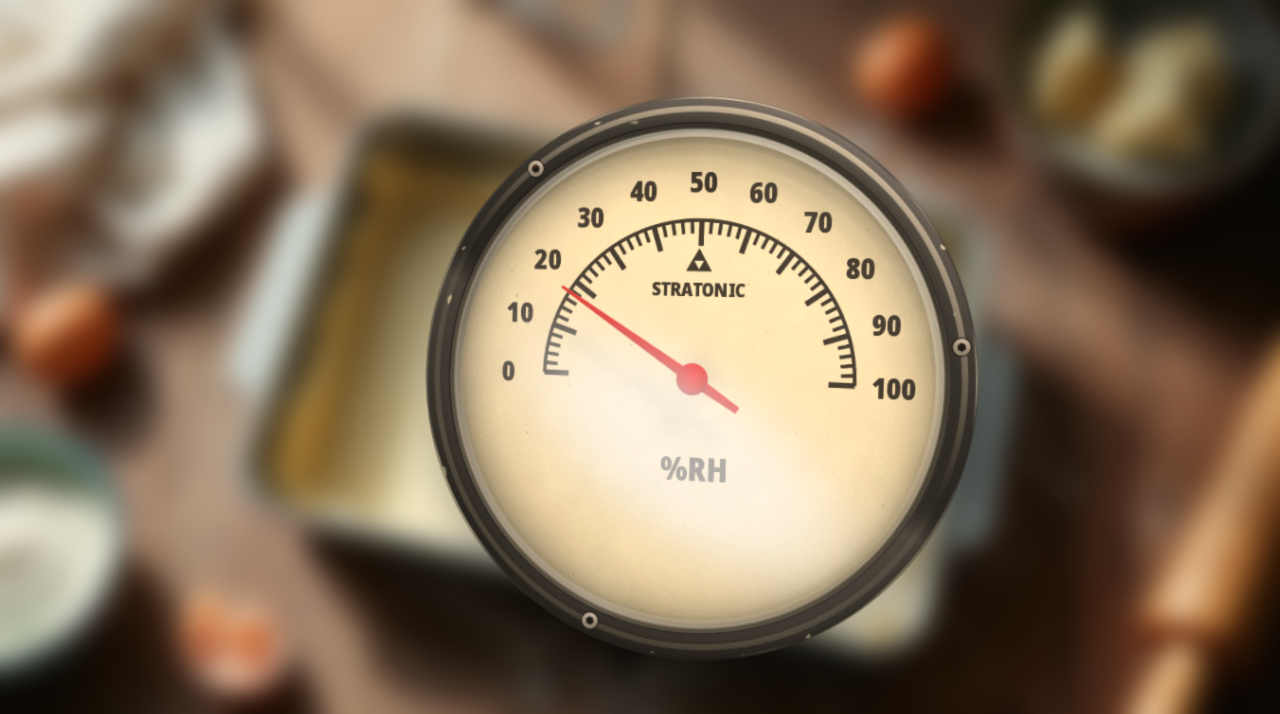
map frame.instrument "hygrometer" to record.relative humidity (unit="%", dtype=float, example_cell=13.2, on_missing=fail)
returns 18
